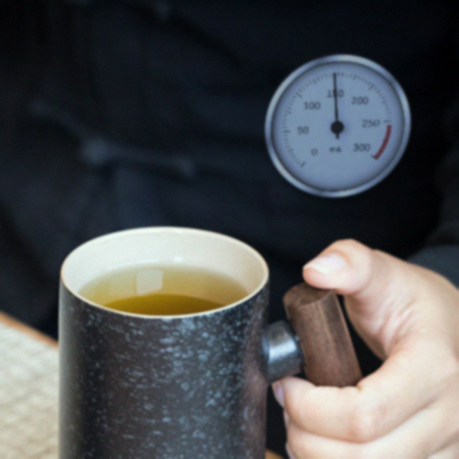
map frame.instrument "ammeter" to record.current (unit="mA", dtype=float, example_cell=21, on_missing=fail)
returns 150
